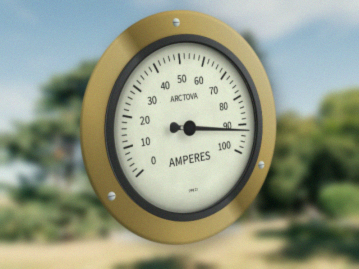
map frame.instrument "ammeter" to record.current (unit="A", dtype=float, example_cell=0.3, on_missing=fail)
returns 92
